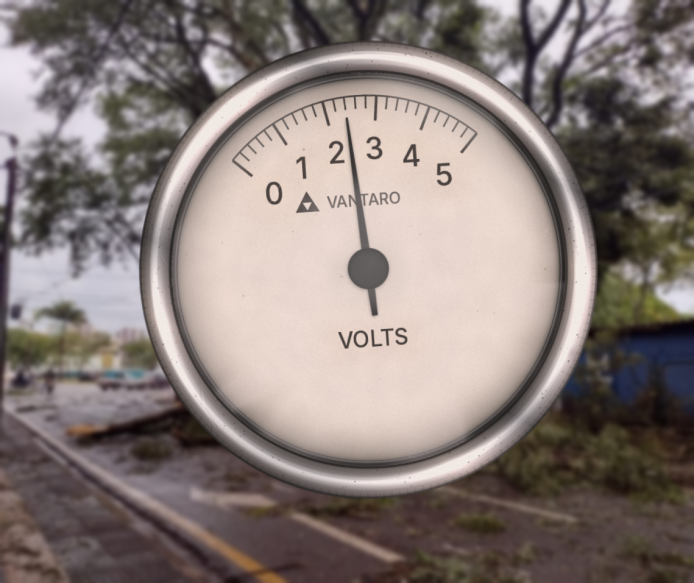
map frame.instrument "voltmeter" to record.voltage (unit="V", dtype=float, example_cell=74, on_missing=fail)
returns 2.4
